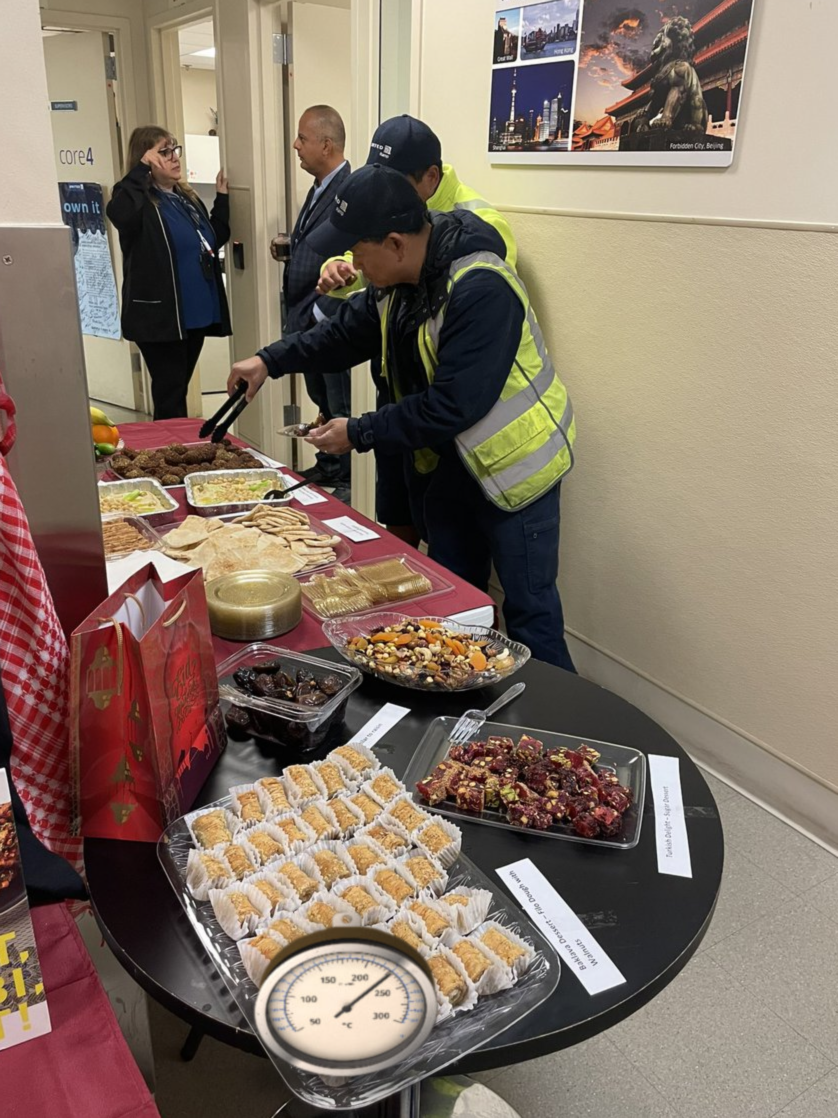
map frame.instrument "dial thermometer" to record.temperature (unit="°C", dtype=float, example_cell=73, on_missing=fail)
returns 225
